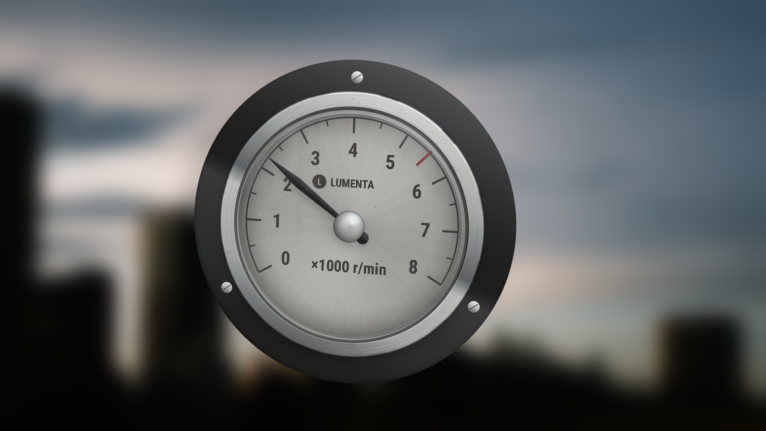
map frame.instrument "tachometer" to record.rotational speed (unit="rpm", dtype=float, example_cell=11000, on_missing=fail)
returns 2250
